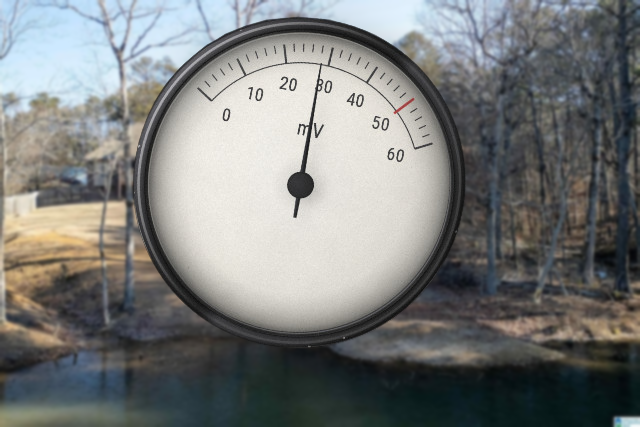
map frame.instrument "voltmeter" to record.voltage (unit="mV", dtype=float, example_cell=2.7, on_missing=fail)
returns 28
